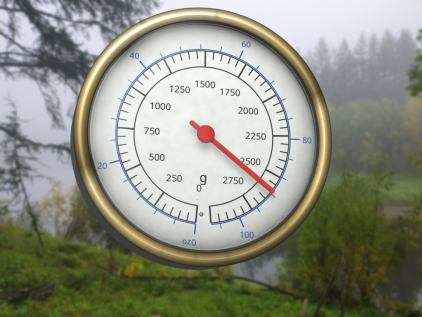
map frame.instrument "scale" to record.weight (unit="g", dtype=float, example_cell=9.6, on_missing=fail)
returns 2600
